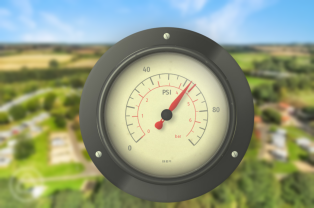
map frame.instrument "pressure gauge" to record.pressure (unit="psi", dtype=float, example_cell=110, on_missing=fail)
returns 62.5
